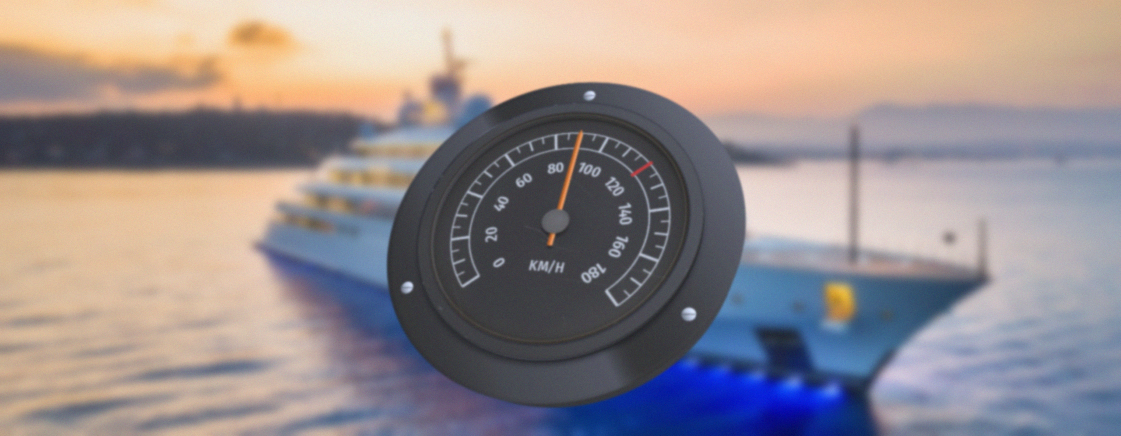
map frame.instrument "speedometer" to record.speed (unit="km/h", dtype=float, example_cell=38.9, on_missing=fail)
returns 90
